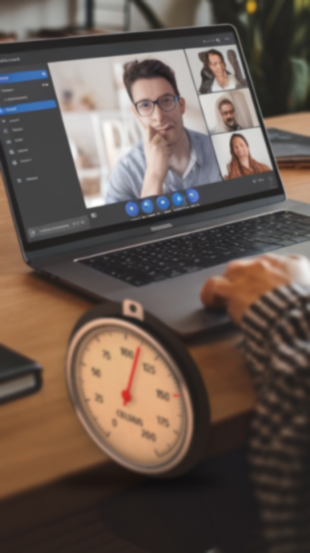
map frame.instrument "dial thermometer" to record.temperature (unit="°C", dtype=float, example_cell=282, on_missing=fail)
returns 112.5
